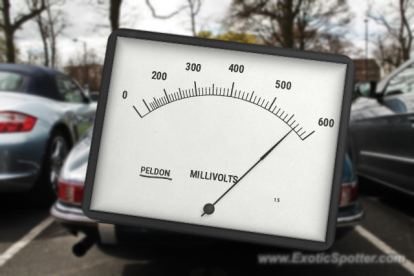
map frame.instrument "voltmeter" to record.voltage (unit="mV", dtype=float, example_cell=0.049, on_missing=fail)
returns 570
